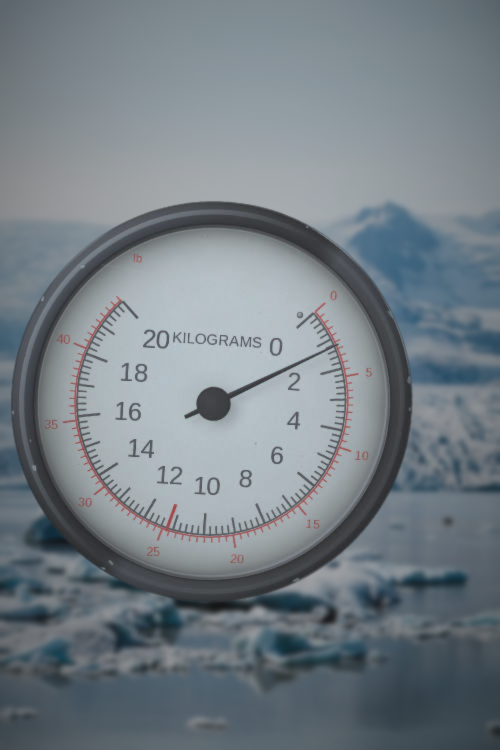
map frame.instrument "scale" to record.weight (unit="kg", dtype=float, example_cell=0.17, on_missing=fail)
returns 1.2
